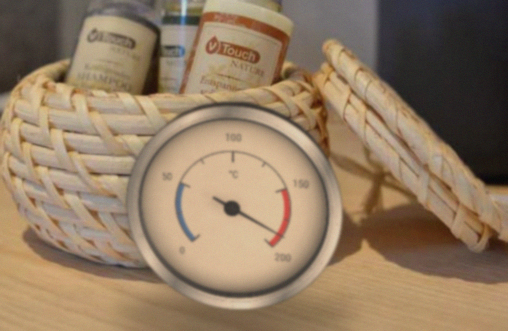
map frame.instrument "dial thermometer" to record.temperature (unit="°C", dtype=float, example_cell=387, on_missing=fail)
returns 187.5
